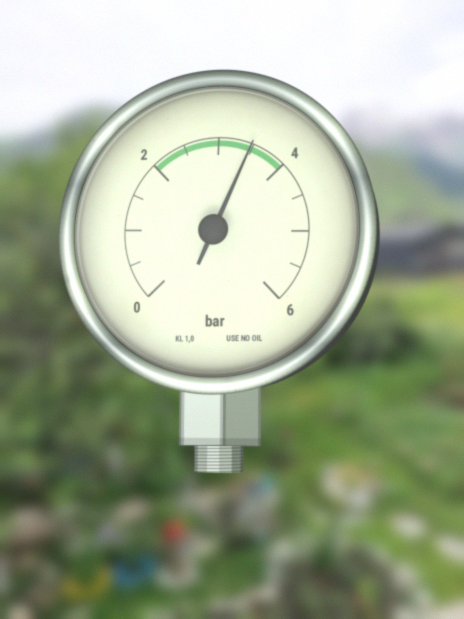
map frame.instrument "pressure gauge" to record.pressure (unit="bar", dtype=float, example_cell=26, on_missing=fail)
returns 3.5
